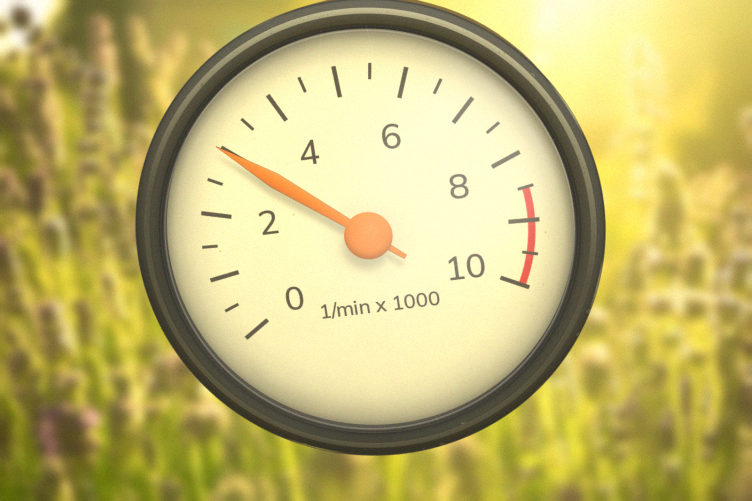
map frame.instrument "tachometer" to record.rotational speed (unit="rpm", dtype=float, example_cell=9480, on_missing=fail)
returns 3000
